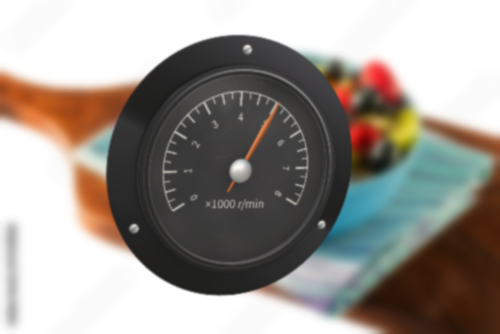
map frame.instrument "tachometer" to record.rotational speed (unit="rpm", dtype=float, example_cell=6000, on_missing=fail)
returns 5000
